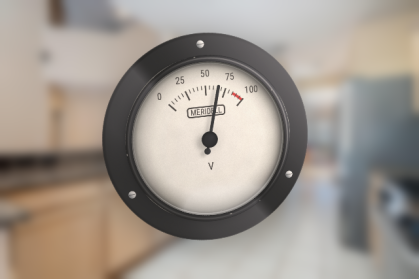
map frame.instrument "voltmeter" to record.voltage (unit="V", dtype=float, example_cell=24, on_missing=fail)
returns 65
